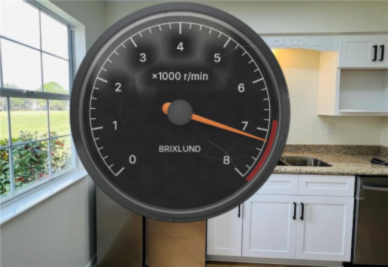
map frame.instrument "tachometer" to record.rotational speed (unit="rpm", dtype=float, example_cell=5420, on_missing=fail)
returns 7200
